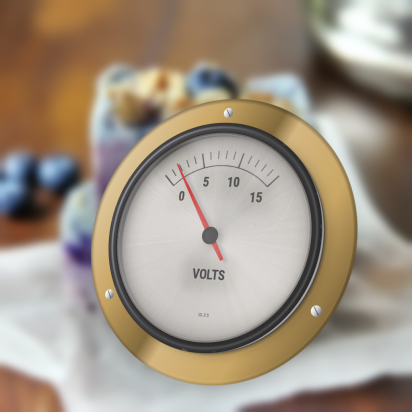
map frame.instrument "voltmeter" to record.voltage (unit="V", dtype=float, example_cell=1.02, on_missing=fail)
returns 2
